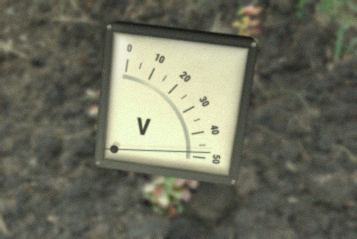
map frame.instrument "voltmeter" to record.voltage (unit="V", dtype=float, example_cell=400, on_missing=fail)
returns 47.5
